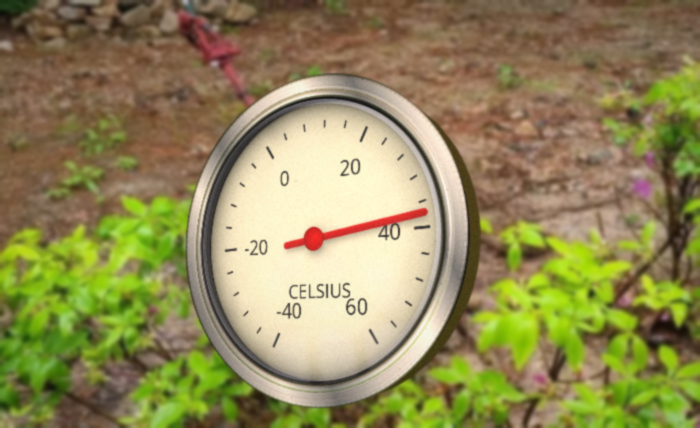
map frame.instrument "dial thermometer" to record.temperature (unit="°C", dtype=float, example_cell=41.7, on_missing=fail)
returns 38
